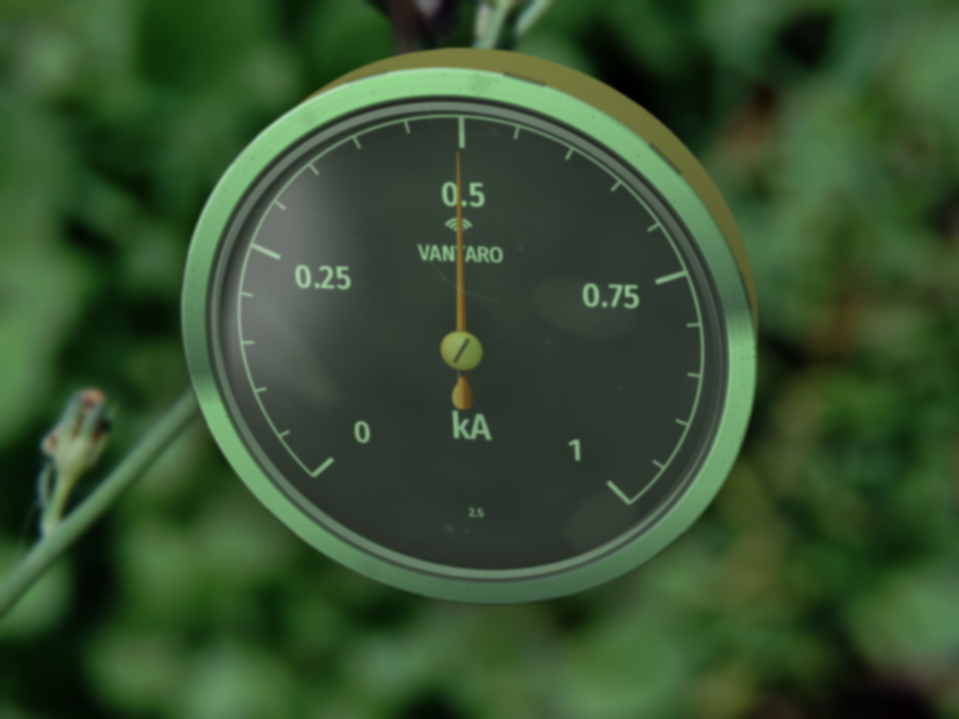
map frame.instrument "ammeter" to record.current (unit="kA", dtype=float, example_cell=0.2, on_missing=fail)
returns 0.5
